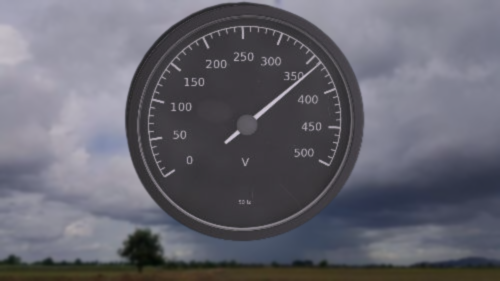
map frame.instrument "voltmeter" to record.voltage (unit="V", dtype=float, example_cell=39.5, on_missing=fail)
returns 360
